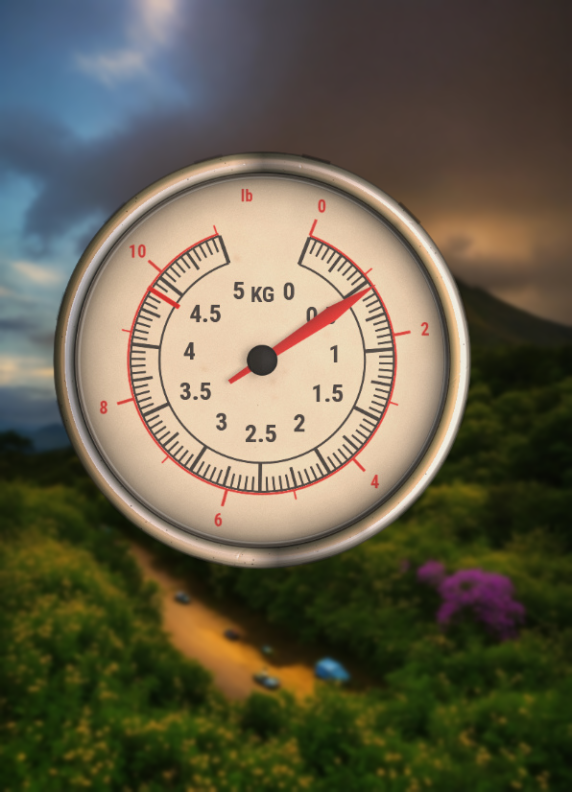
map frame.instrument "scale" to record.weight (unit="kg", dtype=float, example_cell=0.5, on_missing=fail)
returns 0.55
